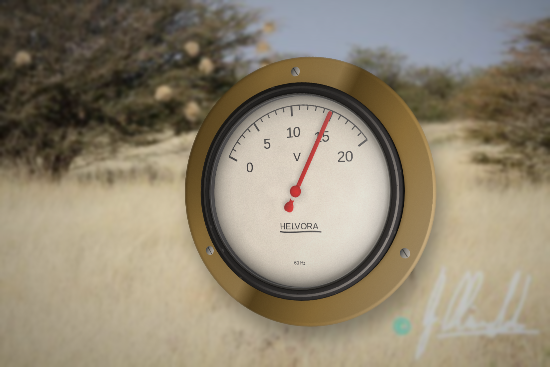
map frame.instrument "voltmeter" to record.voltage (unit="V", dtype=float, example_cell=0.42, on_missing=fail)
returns 15
